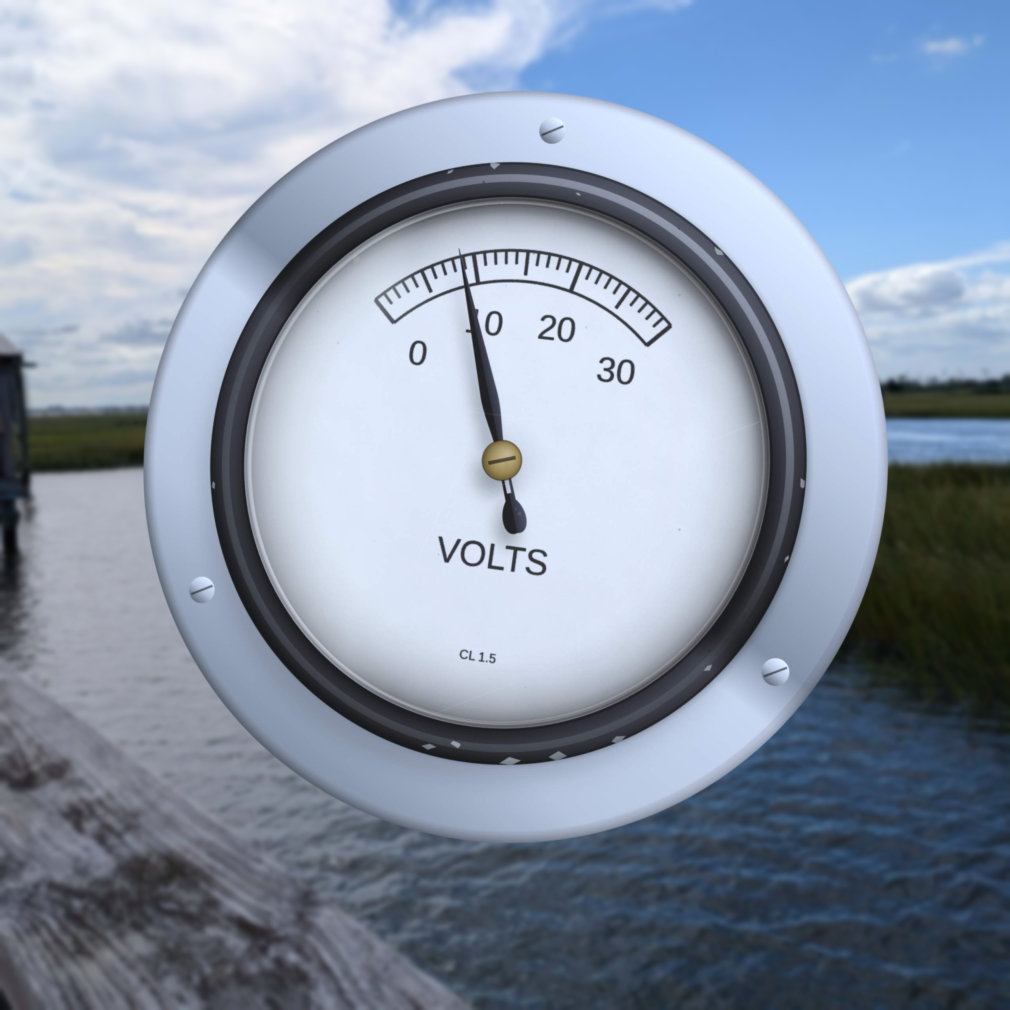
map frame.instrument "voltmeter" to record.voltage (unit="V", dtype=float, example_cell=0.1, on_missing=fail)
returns 9
